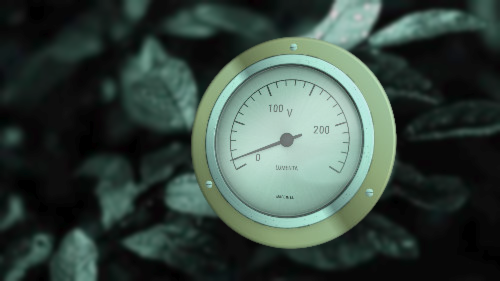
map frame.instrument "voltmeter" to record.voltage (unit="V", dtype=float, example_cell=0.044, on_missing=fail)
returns 10
